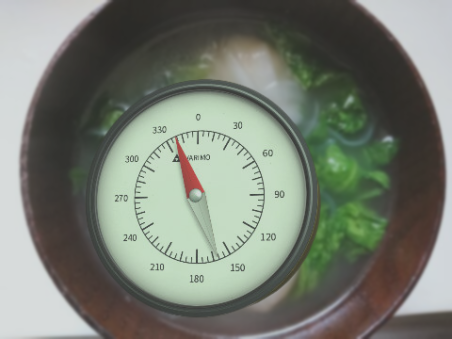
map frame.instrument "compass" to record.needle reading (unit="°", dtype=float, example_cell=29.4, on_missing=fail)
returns 340
